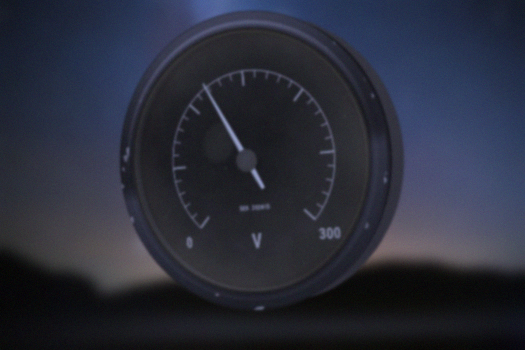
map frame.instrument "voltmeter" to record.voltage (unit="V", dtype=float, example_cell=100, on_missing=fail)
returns 120
